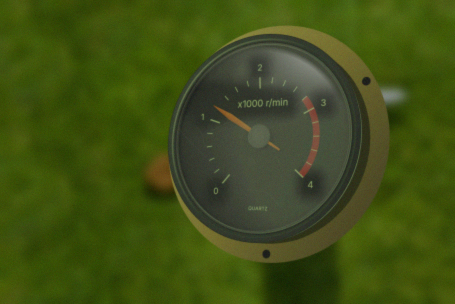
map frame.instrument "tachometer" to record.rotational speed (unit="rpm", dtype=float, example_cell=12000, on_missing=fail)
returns 1200
